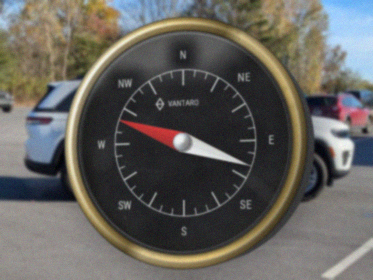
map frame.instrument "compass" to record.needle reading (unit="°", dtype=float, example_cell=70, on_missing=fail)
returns 290
